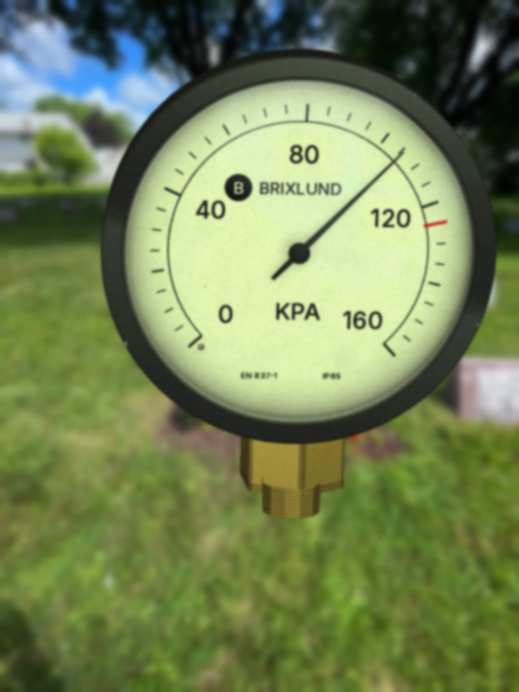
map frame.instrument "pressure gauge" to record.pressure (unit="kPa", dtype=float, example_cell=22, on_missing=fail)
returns 105
